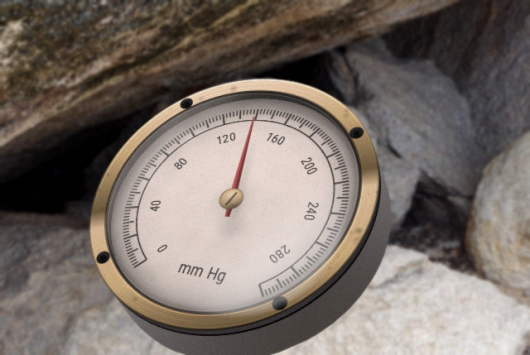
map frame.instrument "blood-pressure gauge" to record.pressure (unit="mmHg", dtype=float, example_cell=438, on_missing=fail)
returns 140
